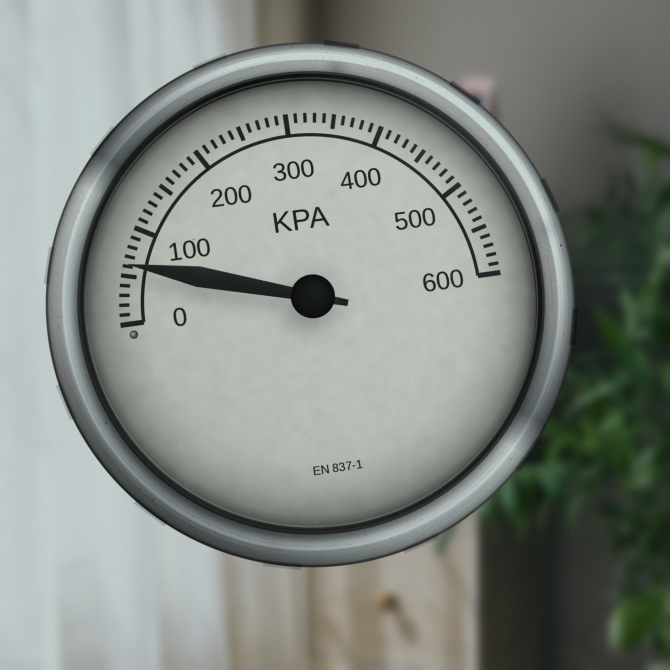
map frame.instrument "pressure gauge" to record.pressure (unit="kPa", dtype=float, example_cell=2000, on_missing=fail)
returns 60
